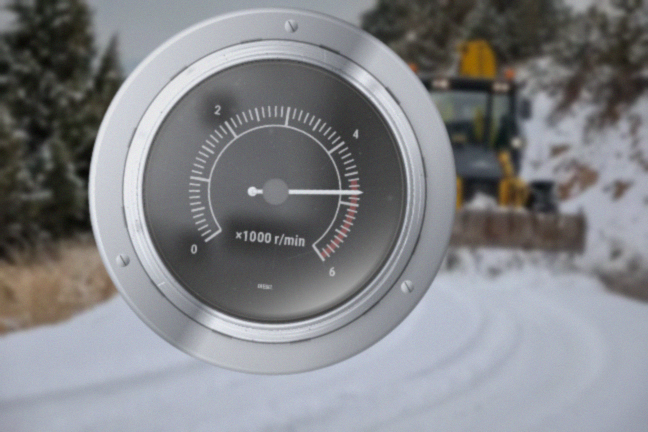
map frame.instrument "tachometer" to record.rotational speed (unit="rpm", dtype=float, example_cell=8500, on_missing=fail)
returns 4800
